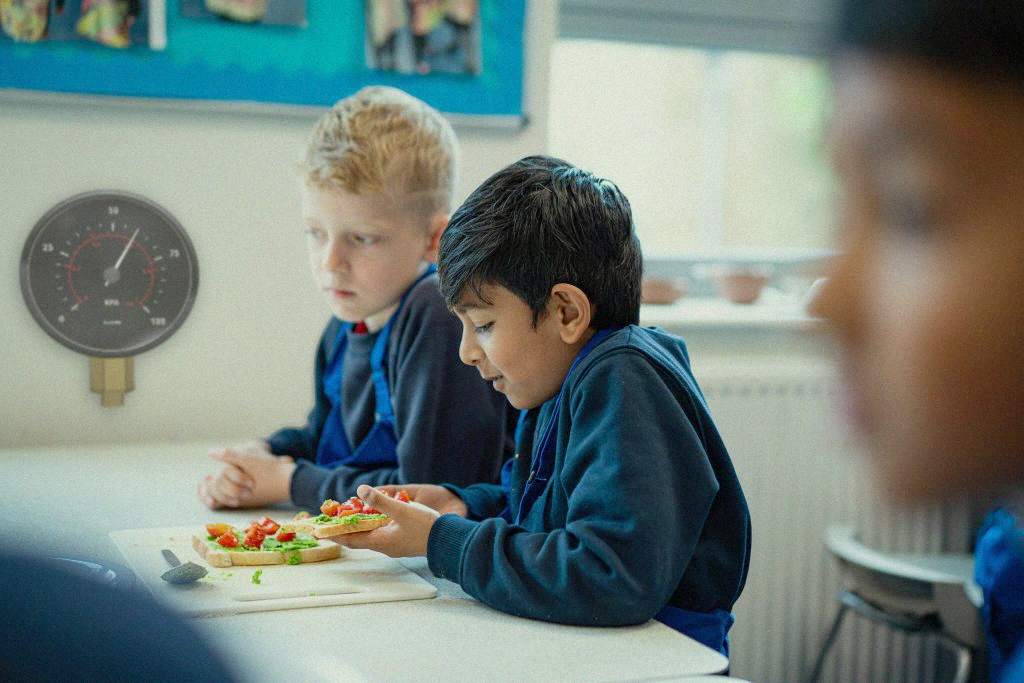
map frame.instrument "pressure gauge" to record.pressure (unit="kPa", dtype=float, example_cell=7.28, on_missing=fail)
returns 60
